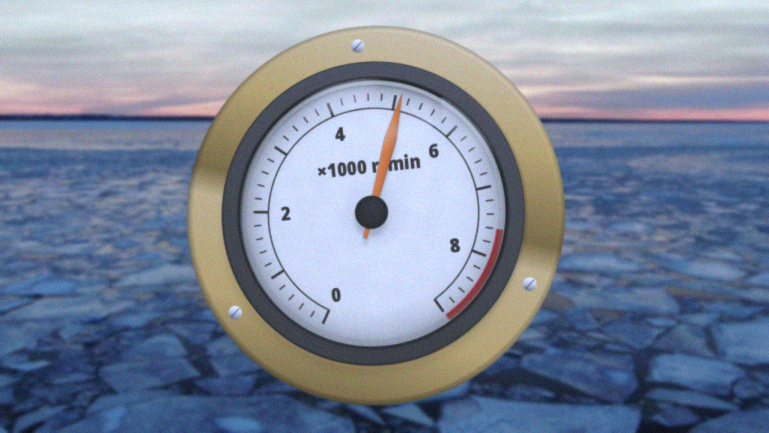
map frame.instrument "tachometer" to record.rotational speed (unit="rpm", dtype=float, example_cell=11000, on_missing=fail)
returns 5100
